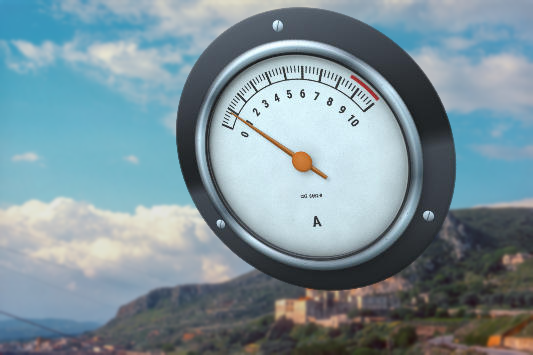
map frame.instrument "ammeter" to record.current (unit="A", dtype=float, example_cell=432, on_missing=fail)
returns 1
